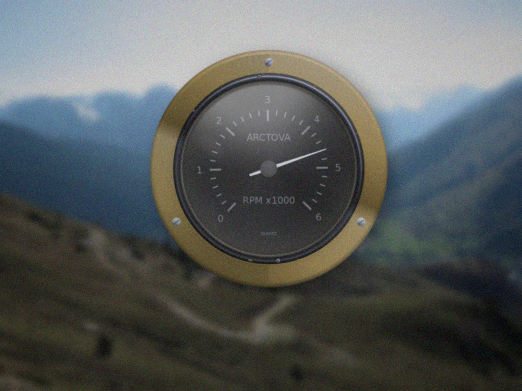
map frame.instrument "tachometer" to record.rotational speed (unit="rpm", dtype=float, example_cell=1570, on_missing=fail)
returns 4600
